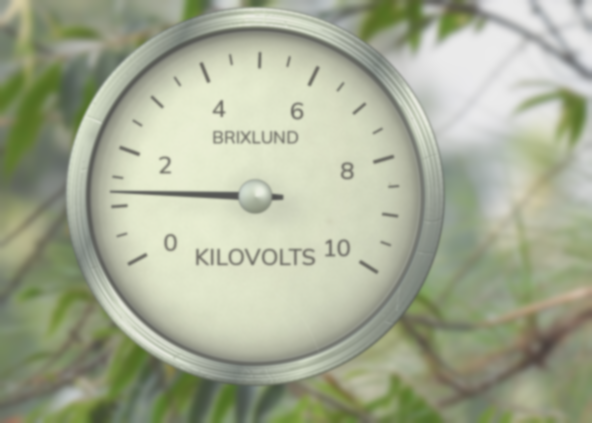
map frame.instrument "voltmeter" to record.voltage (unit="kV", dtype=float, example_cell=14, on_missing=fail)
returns 1.25
